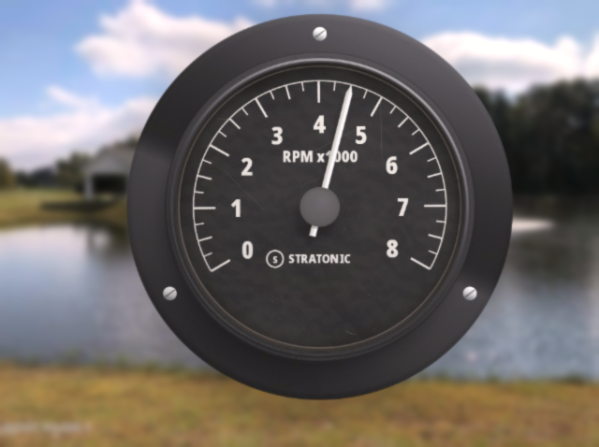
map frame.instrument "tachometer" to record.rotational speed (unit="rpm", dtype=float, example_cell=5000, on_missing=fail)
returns 4500
